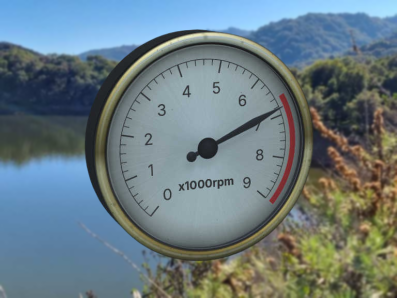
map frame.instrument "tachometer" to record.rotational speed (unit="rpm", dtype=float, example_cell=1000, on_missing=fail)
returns 6800
